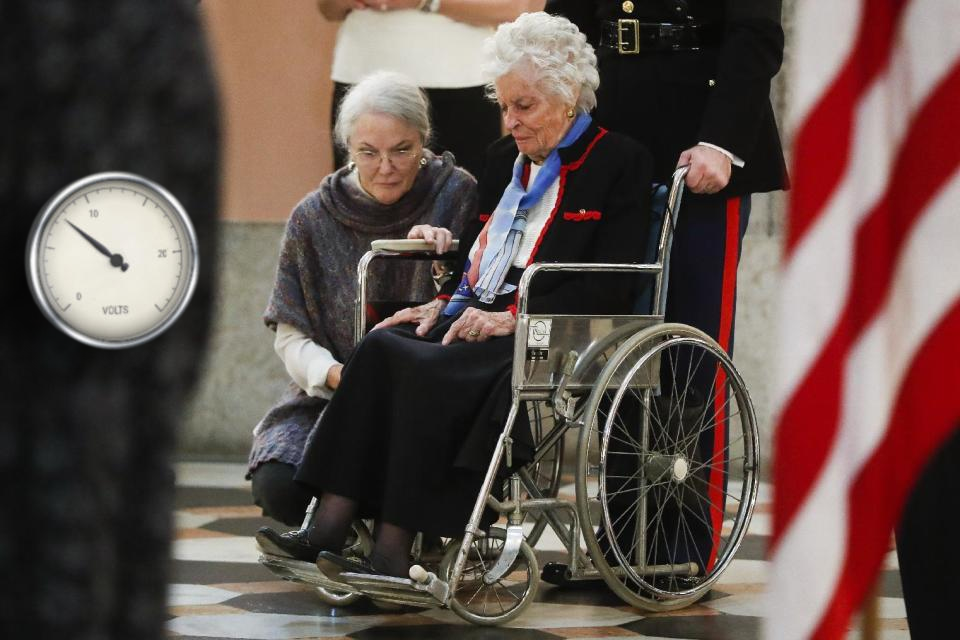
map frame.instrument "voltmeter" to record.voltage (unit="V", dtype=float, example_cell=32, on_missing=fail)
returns 7.5
